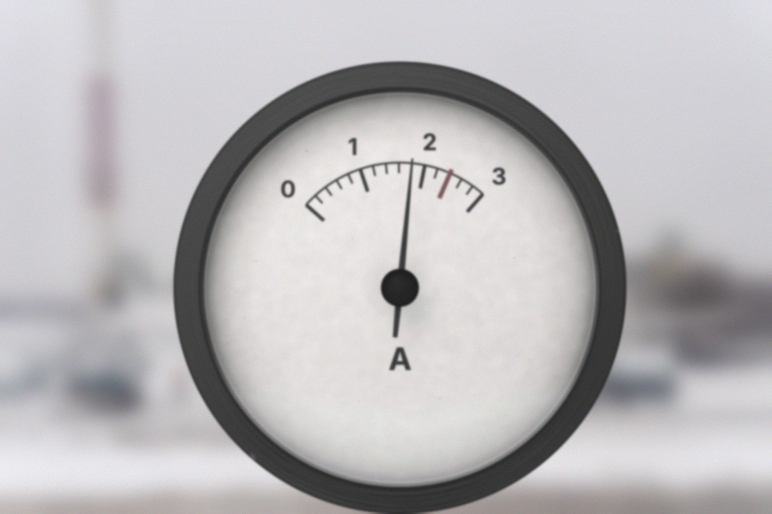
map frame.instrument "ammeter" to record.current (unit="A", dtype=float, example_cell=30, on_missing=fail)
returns 1.8
